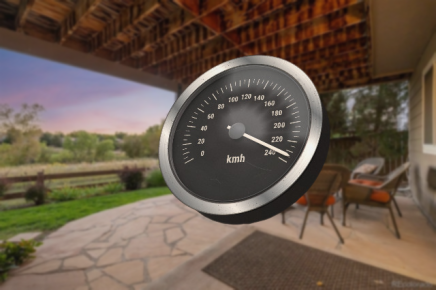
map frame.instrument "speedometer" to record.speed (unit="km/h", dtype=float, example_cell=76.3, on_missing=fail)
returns 235
